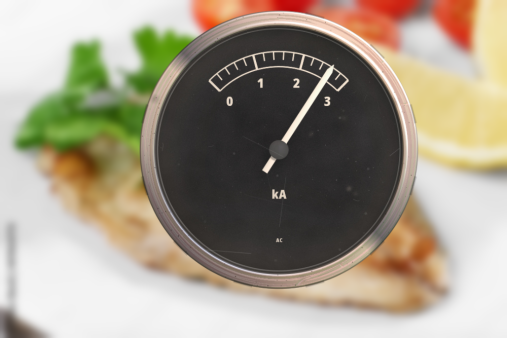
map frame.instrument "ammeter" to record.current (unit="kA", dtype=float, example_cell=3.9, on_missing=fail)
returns 2.6
